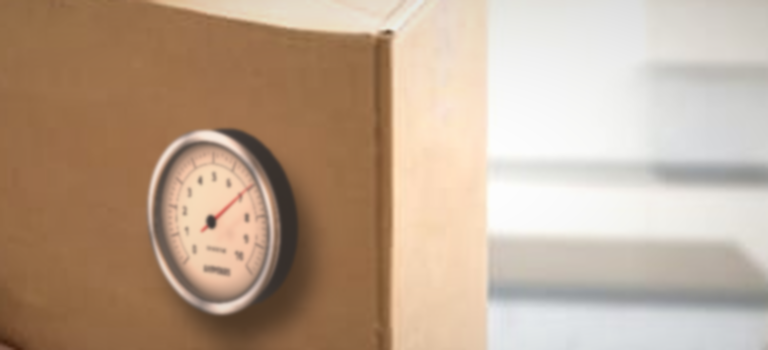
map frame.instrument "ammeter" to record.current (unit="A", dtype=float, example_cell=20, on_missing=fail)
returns 7
